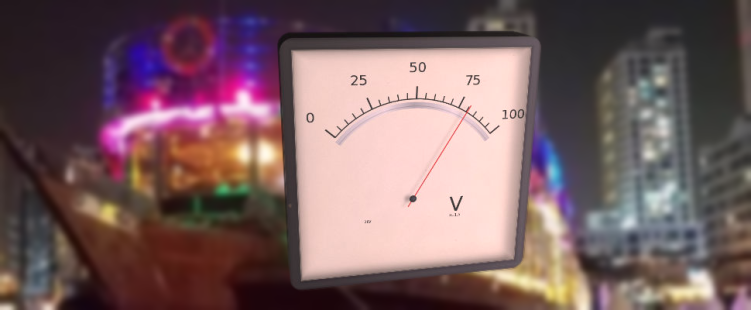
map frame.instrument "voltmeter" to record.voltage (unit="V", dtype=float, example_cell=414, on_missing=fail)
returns 80
